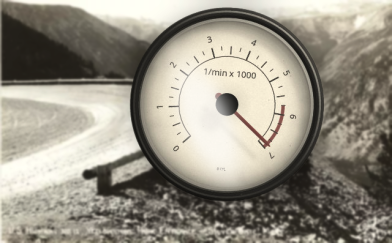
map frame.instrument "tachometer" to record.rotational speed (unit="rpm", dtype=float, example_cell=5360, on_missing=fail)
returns 6875
